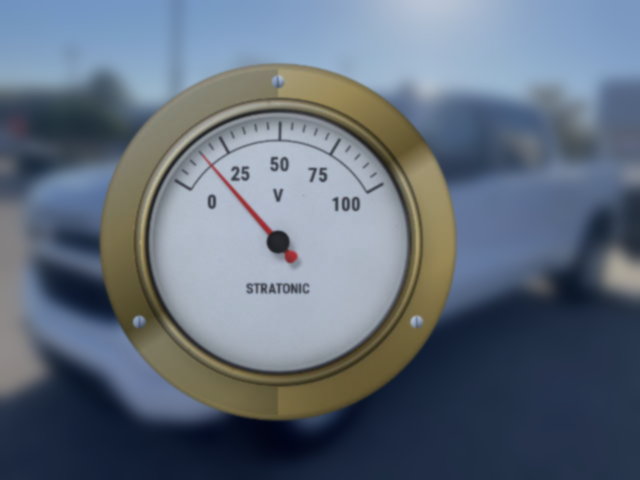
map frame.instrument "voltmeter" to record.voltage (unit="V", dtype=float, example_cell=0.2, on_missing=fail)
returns 15
